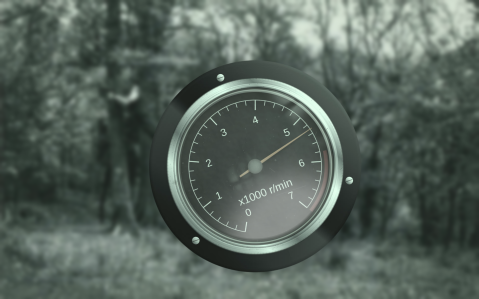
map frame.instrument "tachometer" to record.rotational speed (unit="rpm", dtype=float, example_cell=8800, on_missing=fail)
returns 5300
